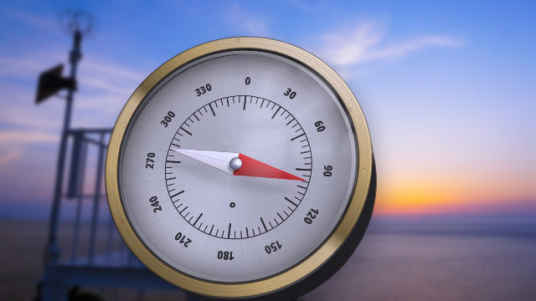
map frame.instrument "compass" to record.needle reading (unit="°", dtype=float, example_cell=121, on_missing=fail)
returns 100
